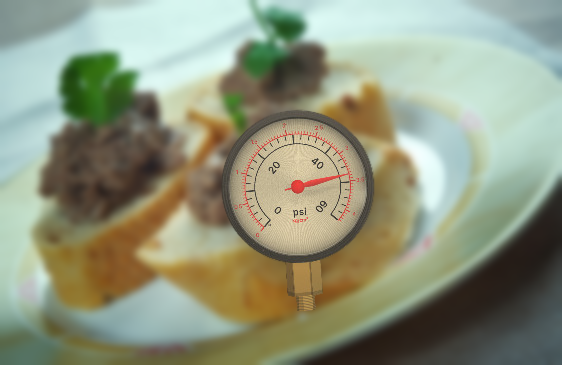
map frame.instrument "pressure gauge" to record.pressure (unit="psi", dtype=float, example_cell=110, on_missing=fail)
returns 48
